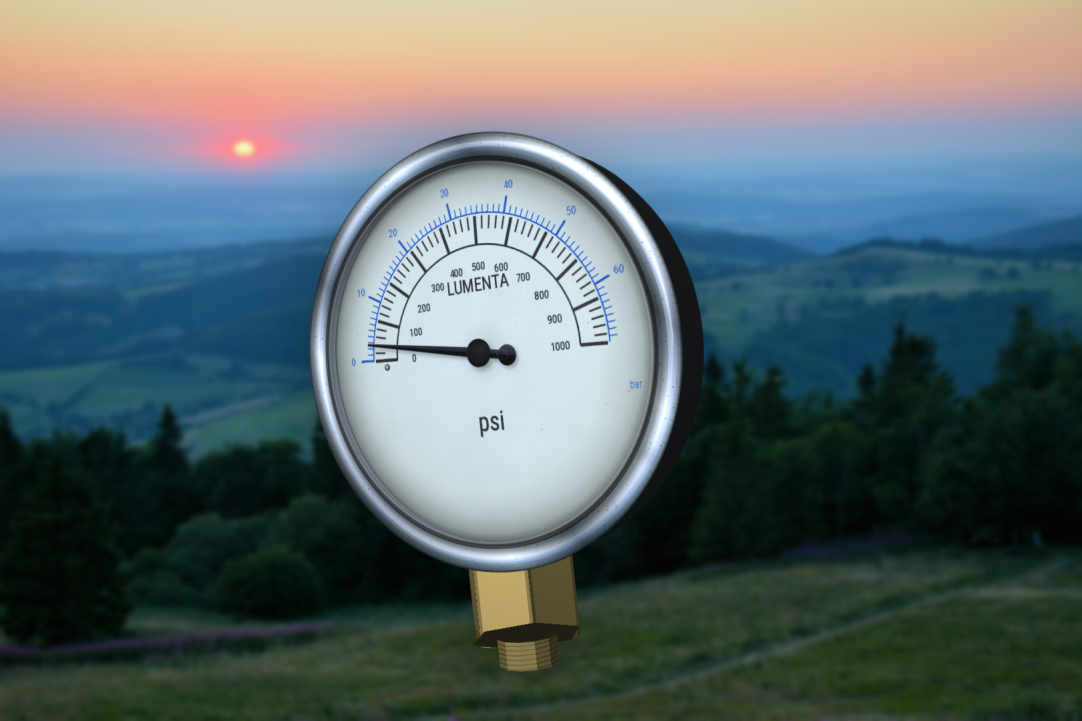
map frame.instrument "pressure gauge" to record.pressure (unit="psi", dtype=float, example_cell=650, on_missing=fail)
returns 40
